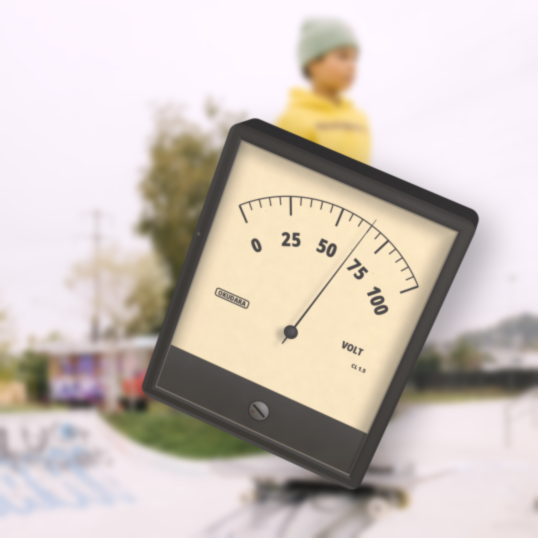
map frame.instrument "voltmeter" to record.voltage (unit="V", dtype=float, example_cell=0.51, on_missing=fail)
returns 65
